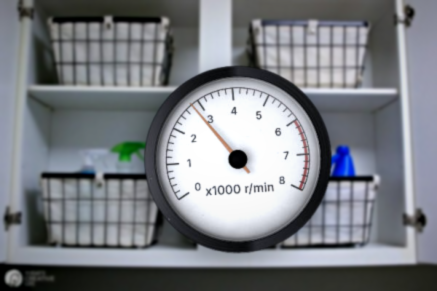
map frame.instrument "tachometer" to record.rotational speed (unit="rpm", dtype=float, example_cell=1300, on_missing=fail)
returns 2800
